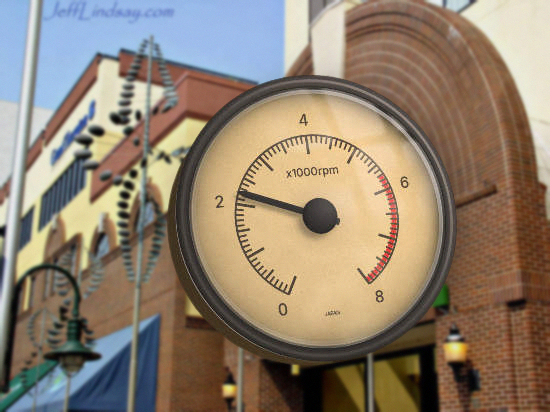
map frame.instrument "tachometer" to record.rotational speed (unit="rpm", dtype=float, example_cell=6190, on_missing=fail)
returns 2200
